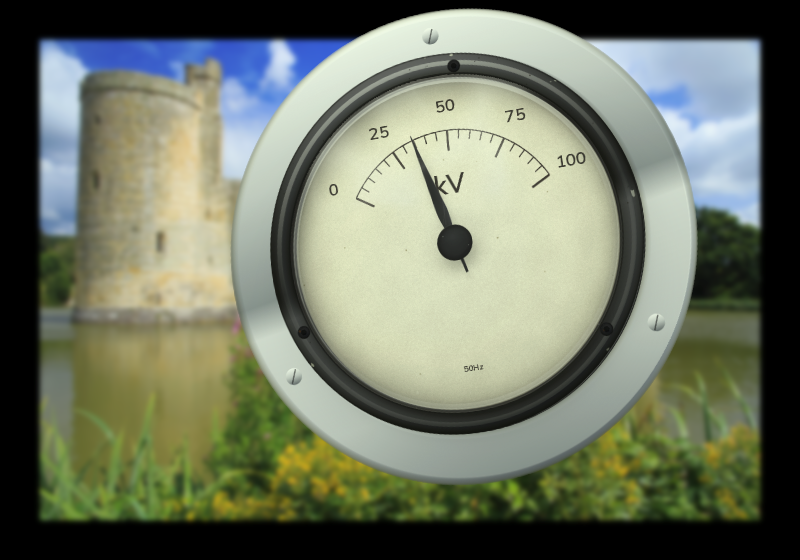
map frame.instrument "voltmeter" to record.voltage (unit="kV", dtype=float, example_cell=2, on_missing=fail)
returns 35
